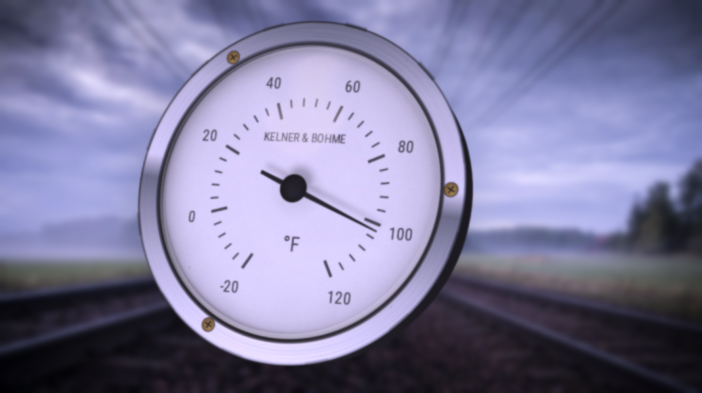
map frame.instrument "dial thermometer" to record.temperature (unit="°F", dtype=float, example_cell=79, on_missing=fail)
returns 102
